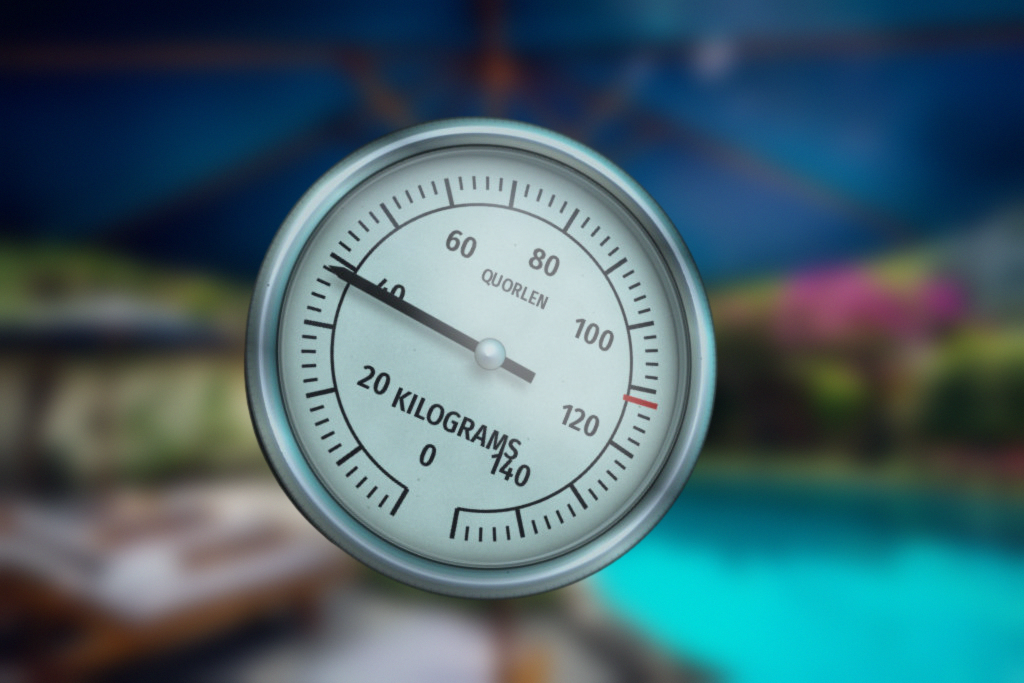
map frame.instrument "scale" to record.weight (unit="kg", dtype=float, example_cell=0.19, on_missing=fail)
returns 38
